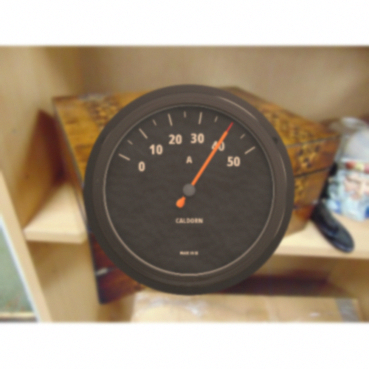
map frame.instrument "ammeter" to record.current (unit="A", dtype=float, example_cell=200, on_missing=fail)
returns 40
